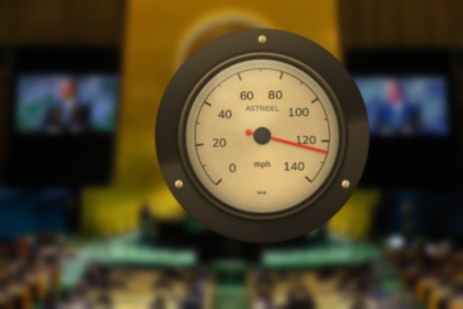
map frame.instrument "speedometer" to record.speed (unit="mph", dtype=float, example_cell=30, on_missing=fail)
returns 125
